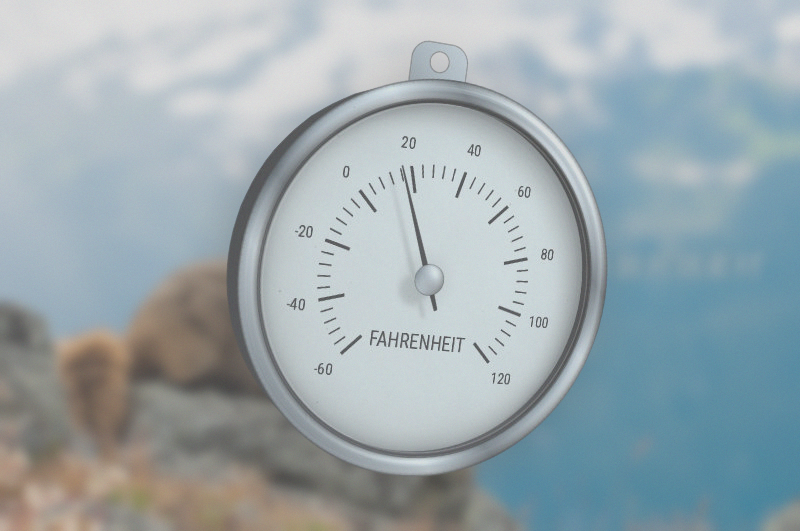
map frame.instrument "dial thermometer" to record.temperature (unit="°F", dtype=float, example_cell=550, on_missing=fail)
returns 16
